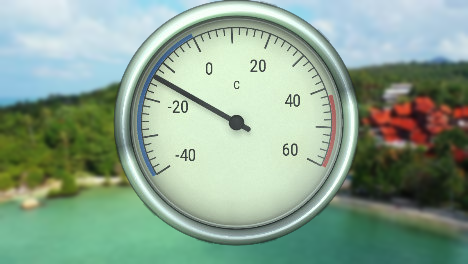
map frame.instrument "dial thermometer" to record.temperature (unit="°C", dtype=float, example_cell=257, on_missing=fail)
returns -14
